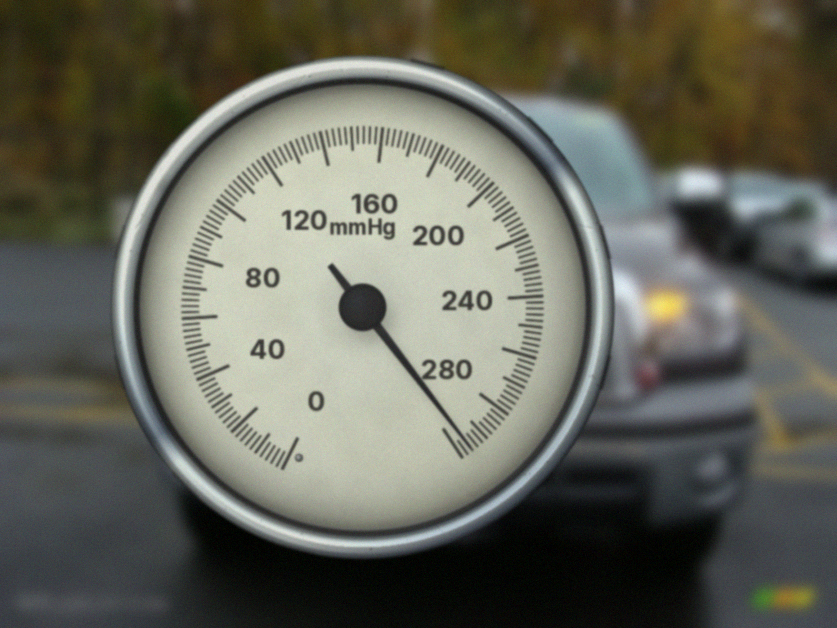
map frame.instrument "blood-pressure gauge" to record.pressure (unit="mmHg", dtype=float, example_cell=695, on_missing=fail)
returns 296
